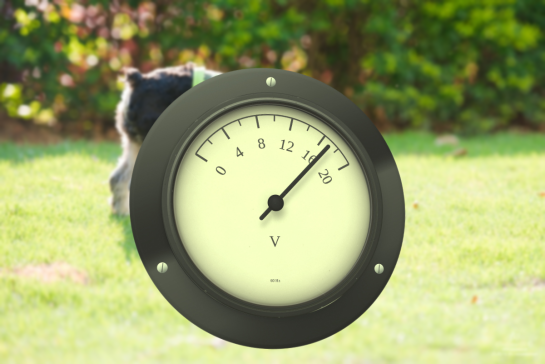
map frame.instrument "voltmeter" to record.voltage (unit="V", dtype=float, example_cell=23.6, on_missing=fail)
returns 17
